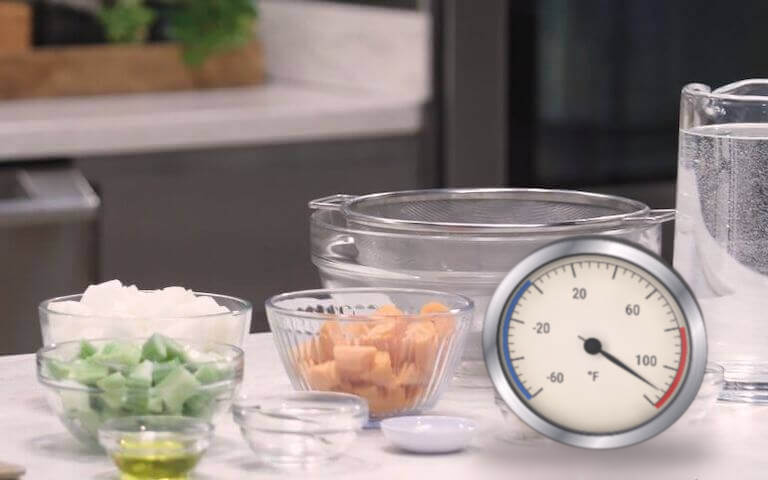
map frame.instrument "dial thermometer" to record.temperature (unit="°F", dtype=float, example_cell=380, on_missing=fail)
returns 112
